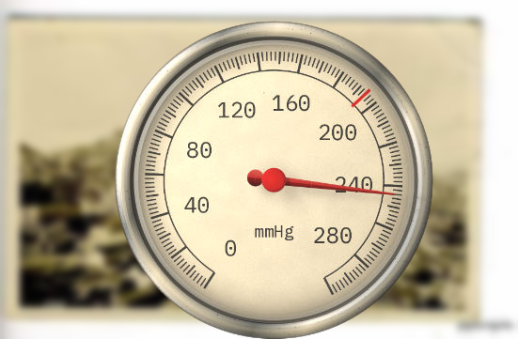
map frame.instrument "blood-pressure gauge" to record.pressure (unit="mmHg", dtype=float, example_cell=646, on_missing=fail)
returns 244
